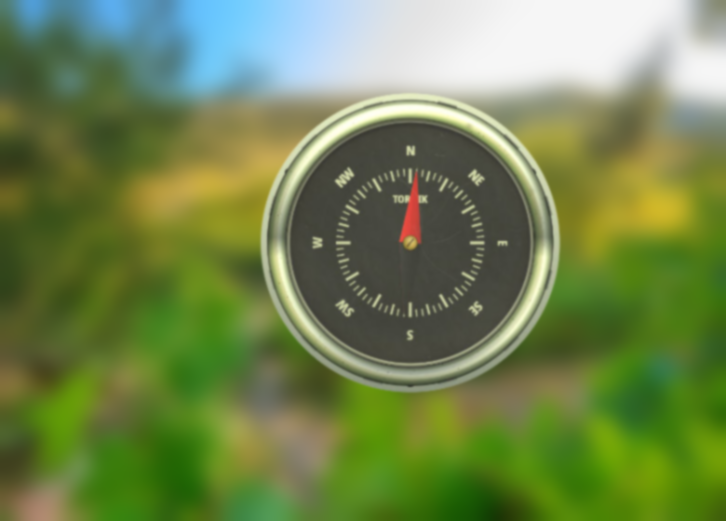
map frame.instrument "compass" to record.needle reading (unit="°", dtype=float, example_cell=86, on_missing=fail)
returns 5
